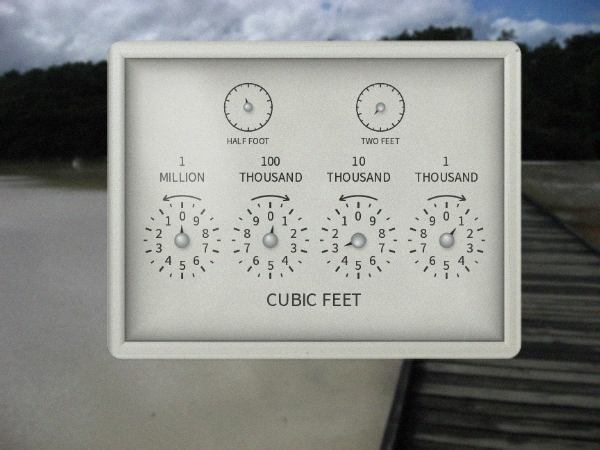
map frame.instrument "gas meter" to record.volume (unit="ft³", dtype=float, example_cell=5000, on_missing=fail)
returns 3100
